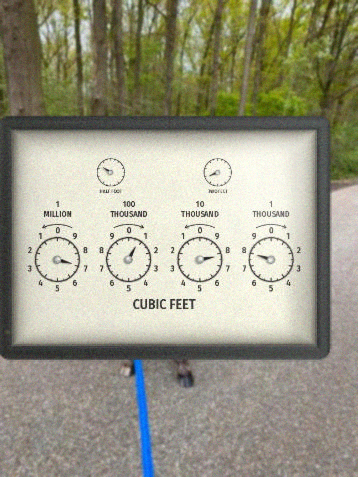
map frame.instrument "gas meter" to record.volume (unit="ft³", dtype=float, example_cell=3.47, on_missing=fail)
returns 707800
